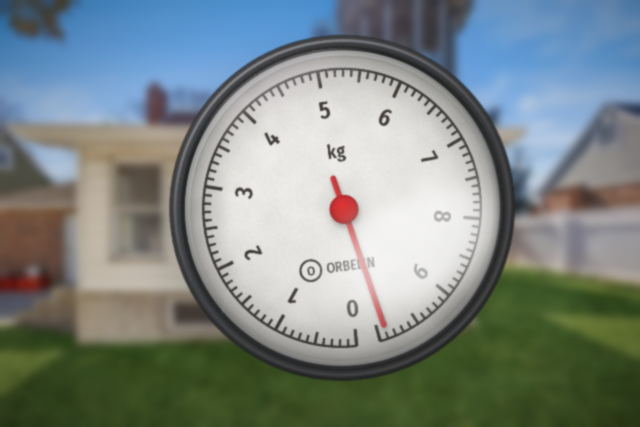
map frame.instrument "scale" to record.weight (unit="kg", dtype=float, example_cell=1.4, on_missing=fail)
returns 9.9
